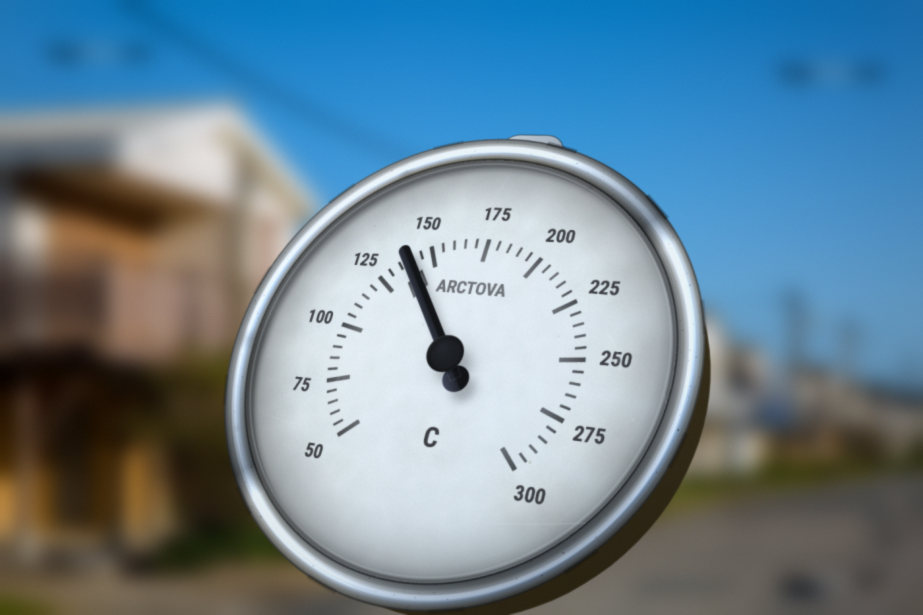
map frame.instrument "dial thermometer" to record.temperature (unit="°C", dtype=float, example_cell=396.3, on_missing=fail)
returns 140
